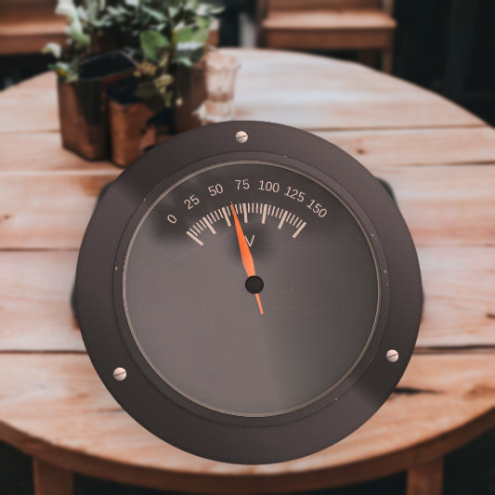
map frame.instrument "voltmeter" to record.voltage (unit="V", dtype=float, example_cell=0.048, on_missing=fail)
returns 60
